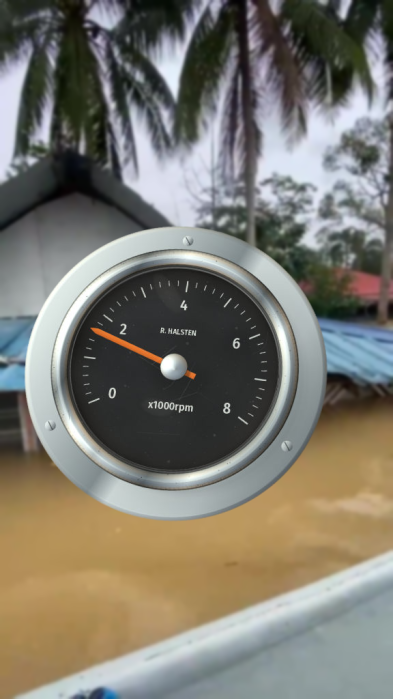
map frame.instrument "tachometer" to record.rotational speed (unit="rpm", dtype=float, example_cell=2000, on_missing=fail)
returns 1600
